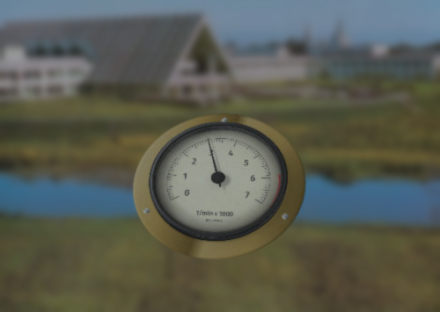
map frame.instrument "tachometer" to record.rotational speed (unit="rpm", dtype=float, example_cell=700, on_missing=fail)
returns 3000
